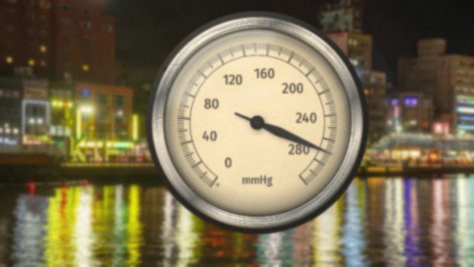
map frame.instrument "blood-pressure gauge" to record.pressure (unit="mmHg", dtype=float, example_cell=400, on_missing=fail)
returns 270
